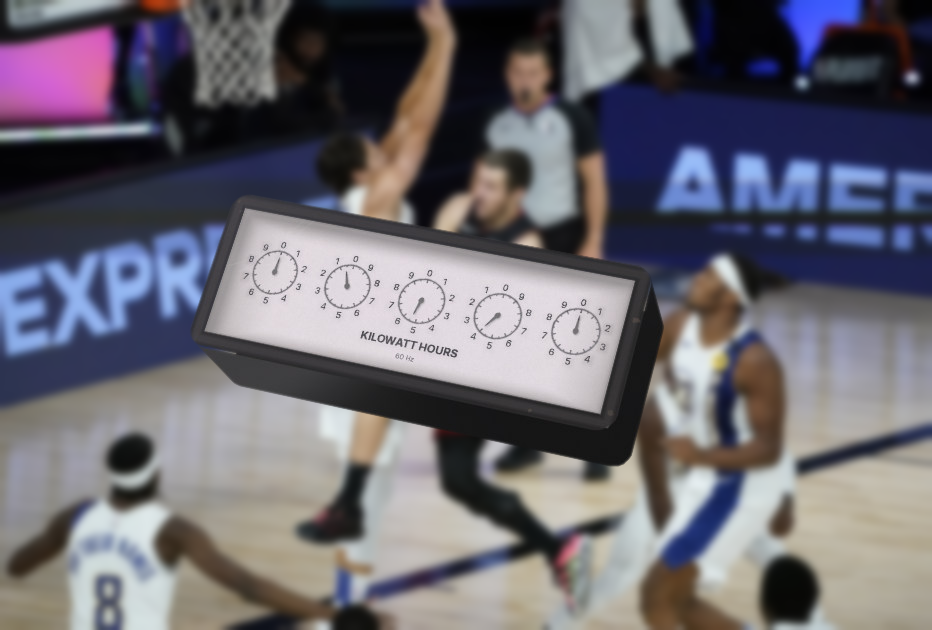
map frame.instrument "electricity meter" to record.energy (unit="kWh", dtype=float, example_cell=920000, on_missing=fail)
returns 540
